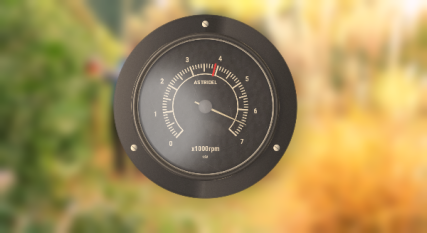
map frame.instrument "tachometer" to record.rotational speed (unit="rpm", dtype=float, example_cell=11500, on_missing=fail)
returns 6500
